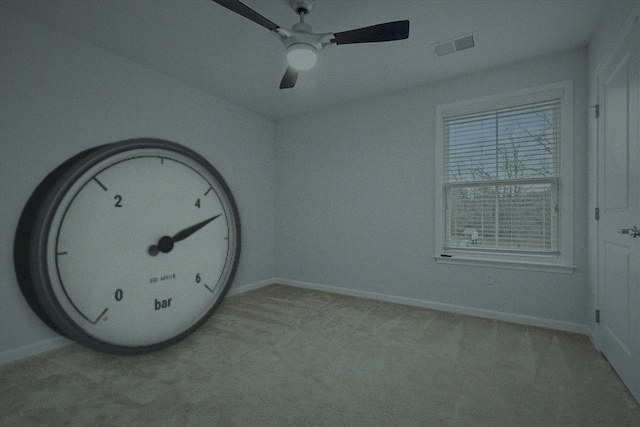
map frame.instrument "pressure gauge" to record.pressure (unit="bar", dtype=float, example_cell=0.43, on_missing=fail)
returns 4.5
